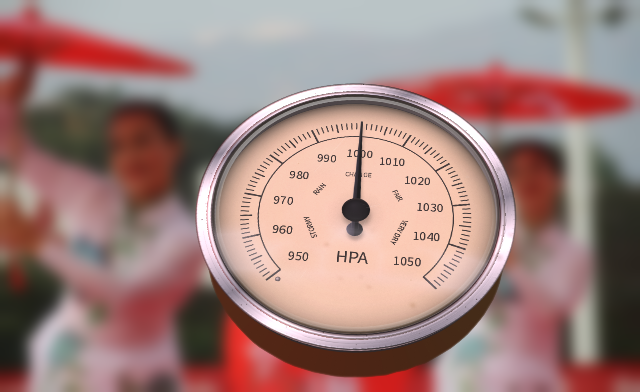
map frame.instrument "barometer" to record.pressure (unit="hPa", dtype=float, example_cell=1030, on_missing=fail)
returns 1000
